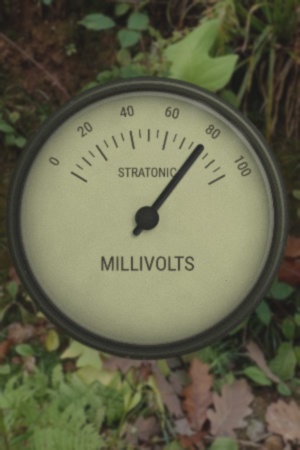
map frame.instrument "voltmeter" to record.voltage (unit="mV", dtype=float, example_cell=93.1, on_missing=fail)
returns 80
